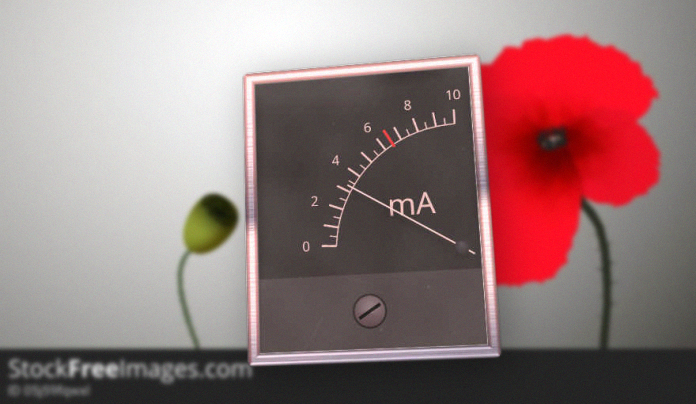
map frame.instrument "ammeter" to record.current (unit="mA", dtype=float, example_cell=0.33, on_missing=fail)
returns 3.25
